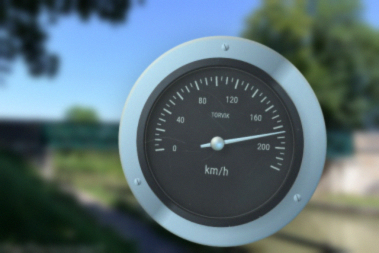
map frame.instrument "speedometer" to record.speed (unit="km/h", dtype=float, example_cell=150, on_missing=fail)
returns 185
